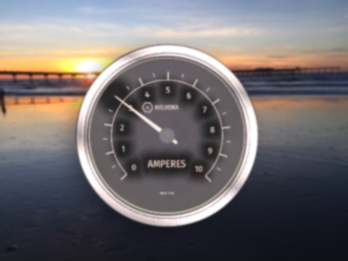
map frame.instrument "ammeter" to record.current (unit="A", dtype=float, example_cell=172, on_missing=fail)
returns 3
